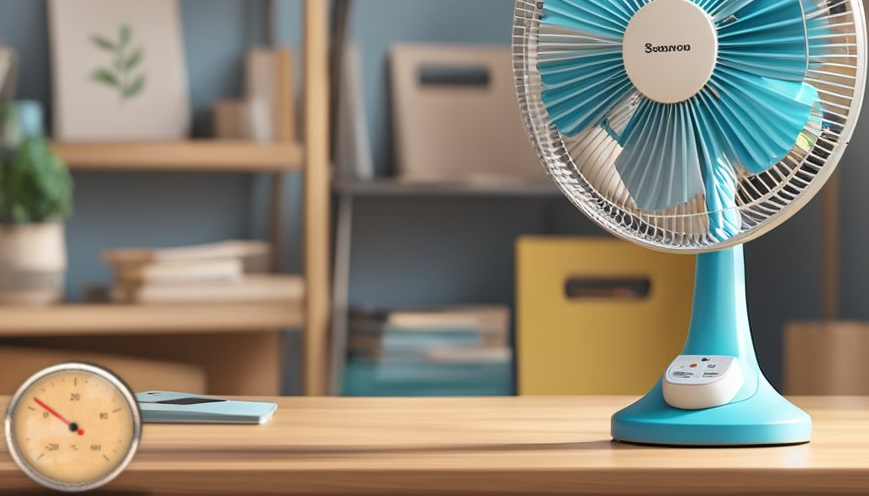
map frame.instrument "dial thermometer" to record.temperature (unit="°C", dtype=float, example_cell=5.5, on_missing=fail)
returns 4
